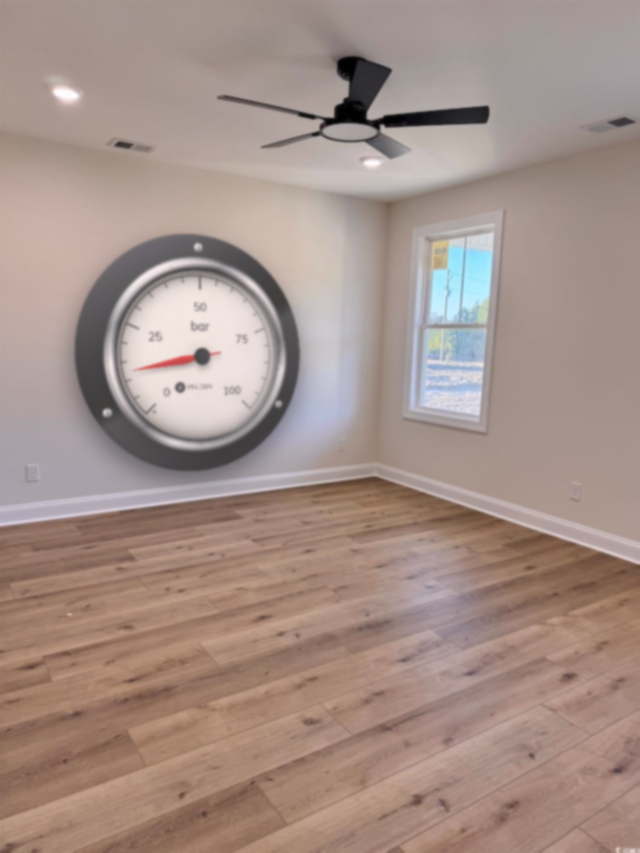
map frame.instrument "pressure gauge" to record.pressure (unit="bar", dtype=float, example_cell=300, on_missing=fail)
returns 12.5
